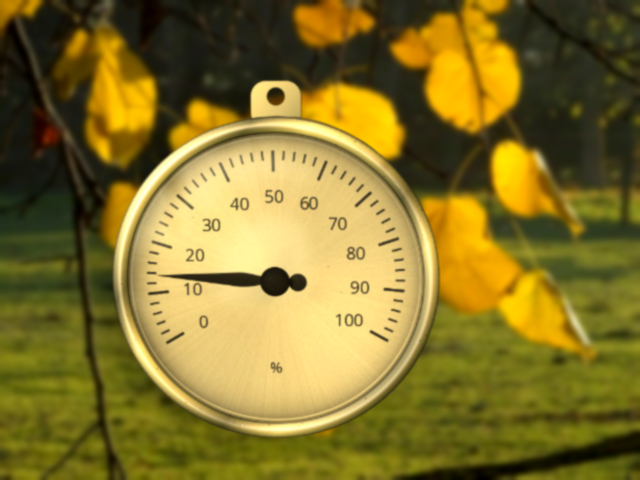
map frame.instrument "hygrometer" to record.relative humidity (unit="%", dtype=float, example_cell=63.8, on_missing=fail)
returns 14
